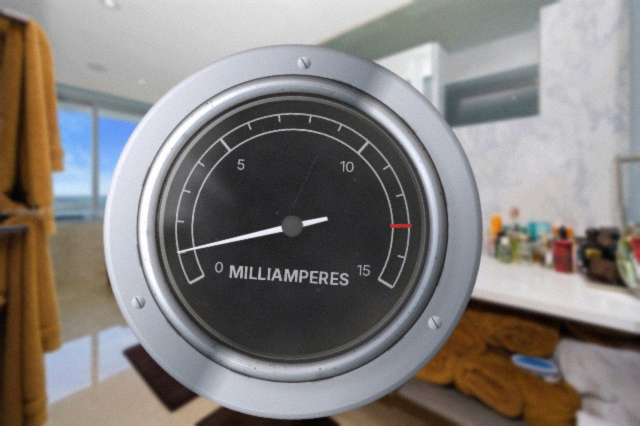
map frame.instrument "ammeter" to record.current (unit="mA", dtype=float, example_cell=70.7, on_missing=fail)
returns 1
